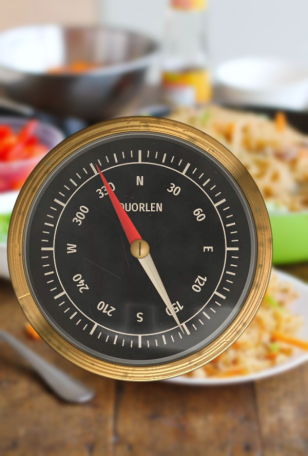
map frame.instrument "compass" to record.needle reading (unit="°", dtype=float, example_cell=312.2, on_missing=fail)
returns 332.5
